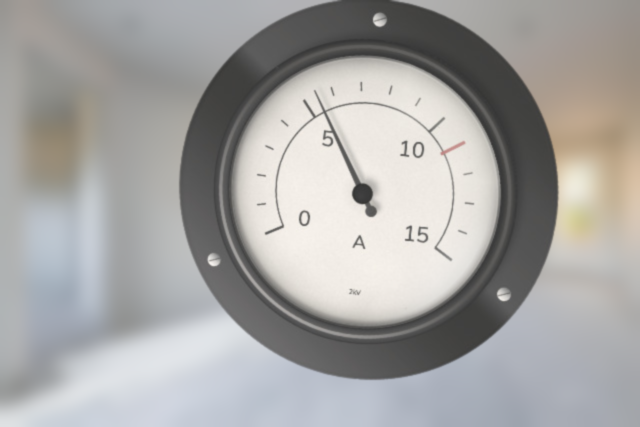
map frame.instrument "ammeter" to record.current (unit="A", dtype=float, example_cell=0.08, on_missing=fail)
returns 5.5
